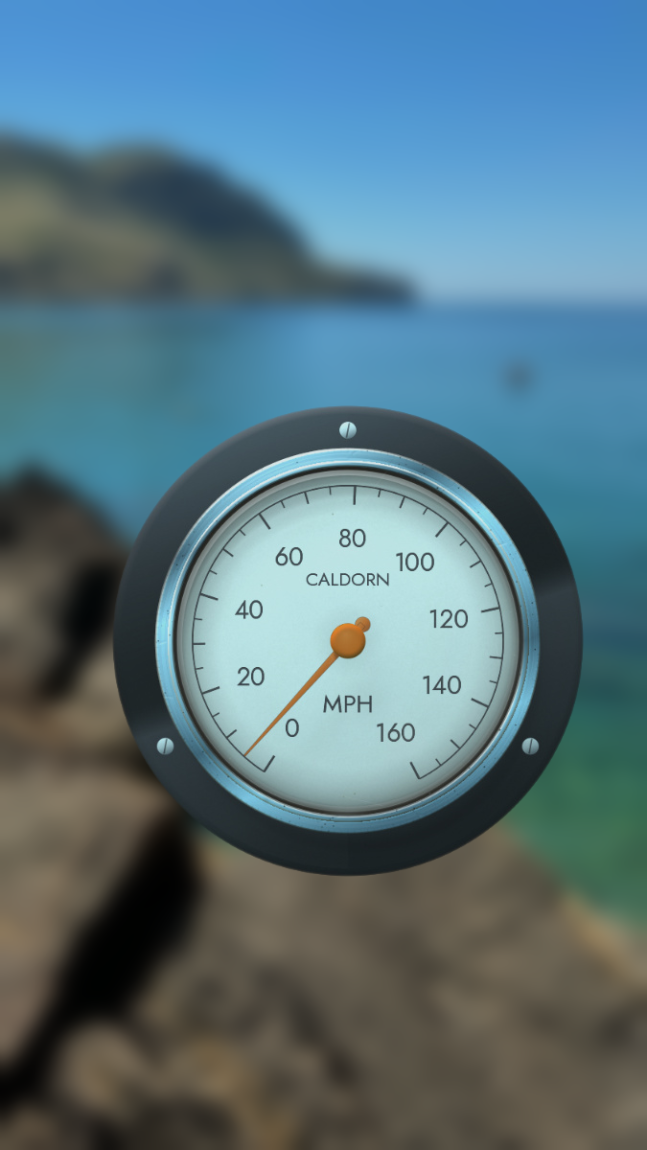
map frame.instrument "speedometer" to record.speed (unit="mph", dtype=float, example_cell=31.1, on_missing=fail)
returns 5
